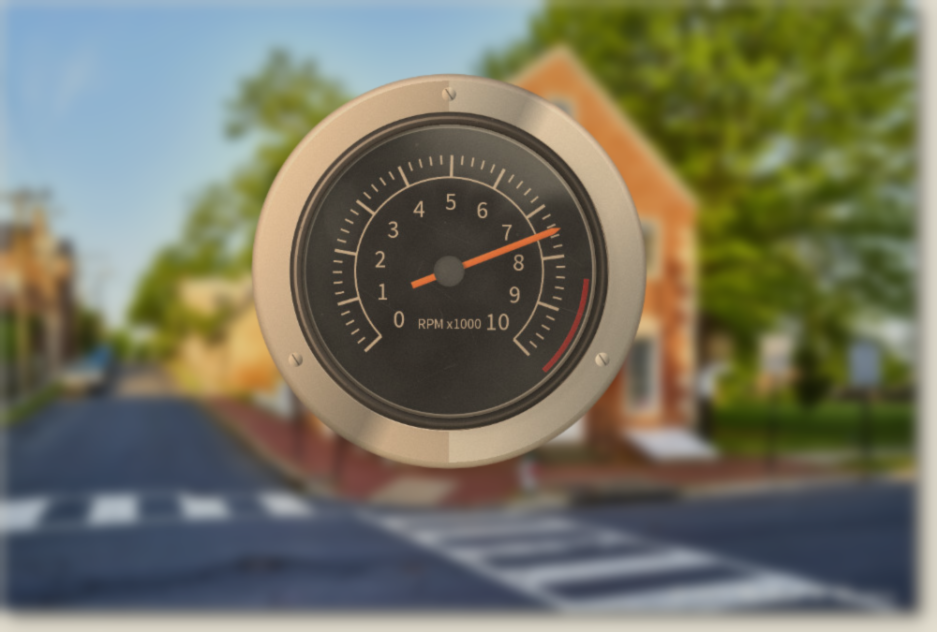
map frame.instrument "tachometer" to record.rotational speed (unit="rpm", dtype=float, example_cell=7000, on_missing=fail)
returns 7500
